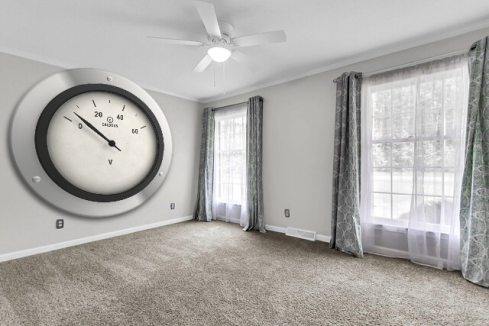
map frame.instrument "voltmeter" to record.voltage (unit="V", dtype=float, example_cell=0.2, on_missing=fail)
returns 5
